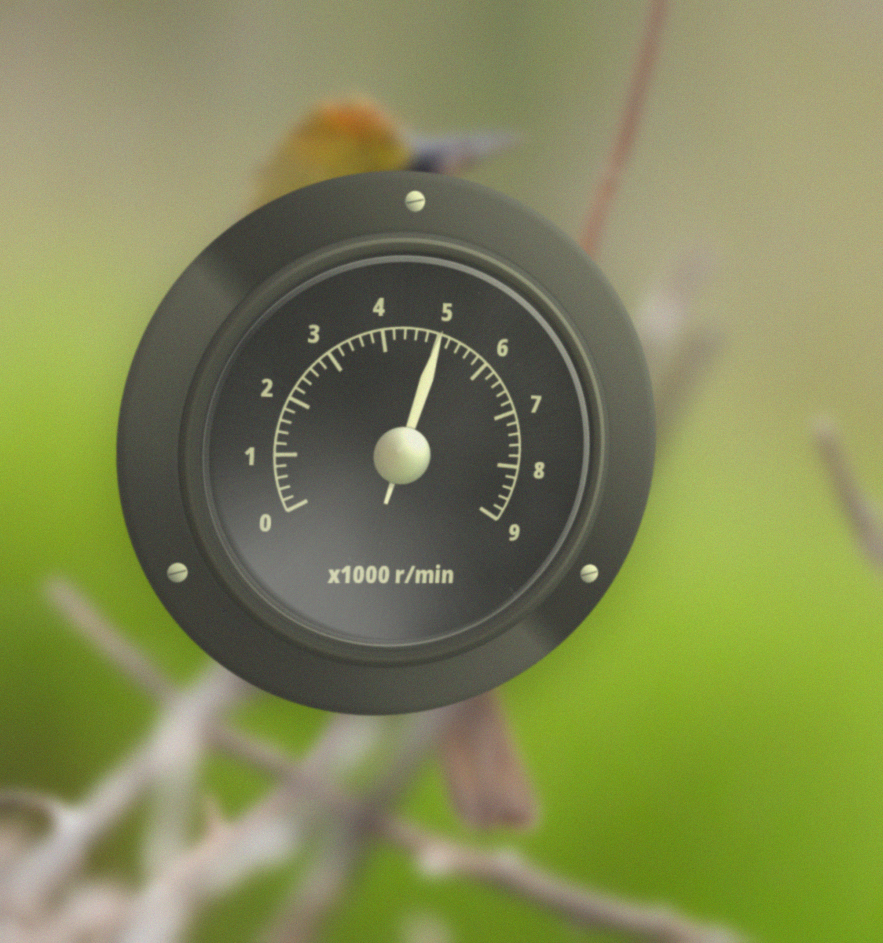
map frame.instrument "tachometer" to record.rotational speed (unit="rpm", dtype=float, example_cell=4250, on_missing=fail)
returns 5000
